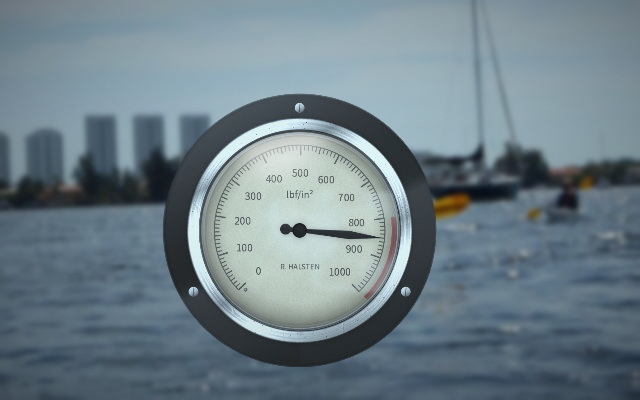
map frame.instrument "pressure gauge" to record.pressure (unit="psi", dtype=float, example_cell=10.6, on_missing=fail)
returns 850
